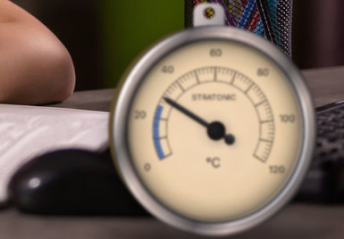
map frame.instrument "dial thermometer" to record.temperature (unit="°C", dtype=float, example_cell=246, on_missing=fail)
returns 30
